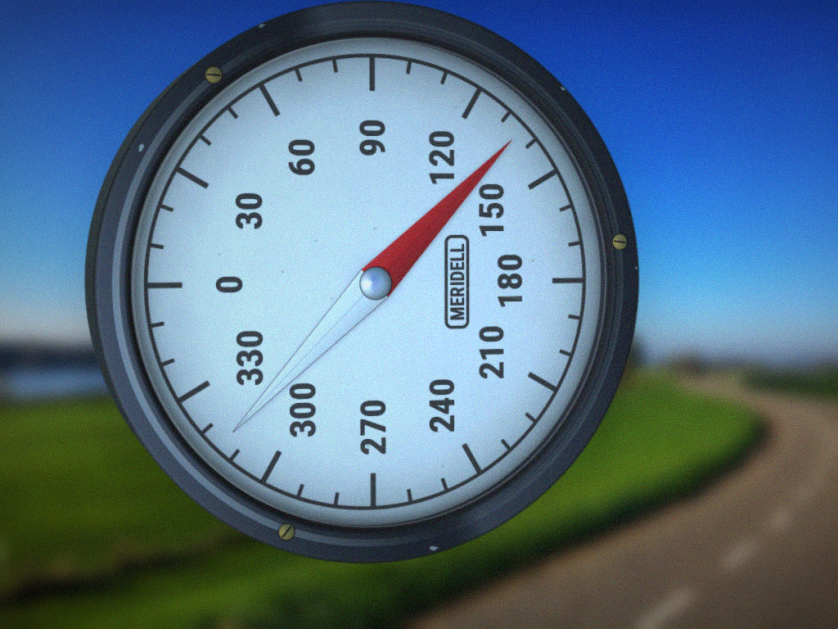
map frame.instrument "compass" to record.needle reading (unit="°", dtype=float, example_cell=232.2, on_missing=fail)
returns 135
